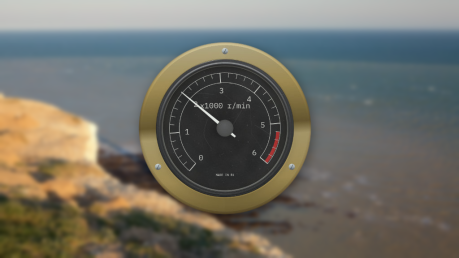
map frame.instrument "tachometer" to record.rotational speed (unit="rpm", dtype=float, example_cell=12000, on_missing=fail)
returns 2000
